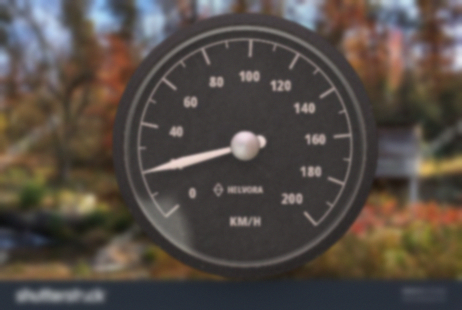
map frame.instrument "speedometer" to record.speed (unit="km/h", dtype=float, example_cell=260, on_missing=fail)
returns 20
